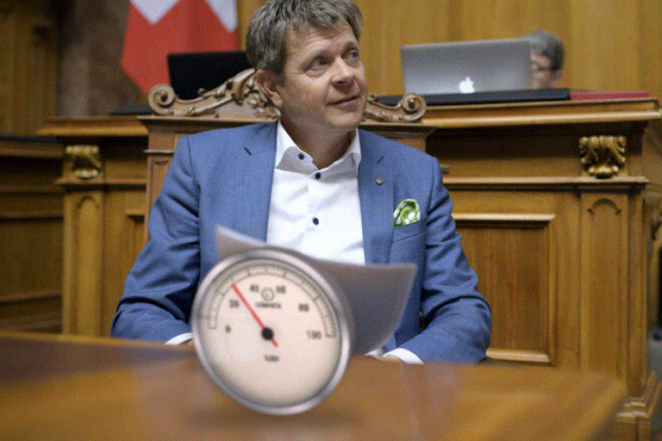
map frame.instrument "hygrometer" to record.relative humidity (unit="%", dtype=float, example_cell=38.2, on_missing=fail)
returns 30
